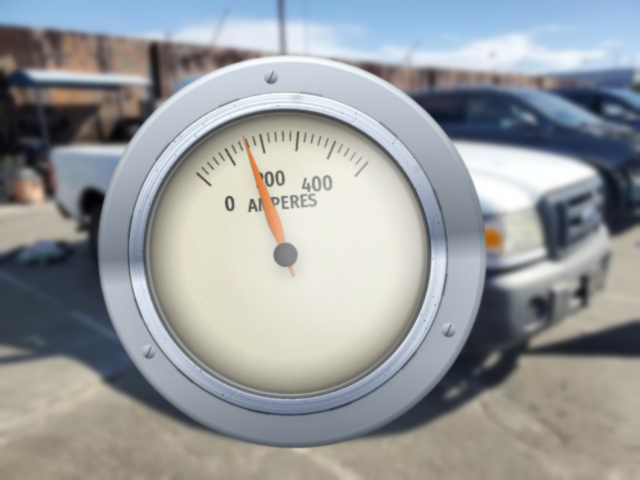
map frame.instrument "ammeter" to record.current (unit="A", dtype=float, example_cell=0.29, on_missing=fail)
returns 160
